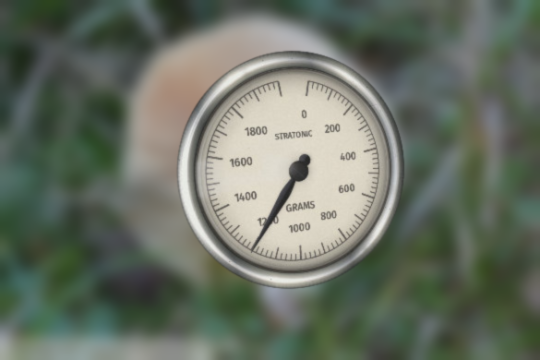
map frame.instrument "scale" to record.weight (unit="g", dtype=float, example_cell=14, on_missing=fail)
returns 1200
